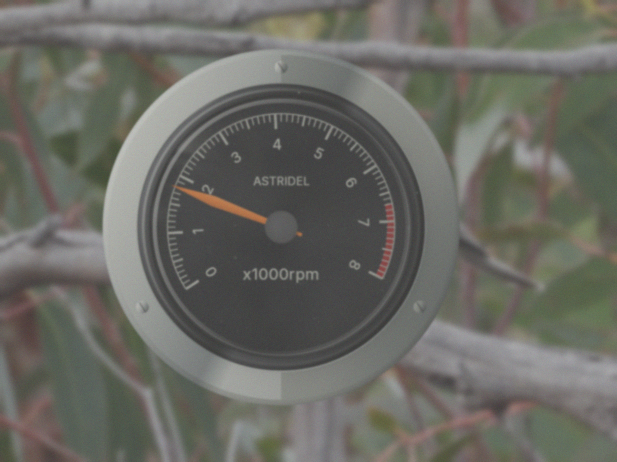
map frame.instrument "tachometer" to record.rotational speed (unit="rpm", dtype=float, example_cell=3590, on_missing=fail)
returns 1800
